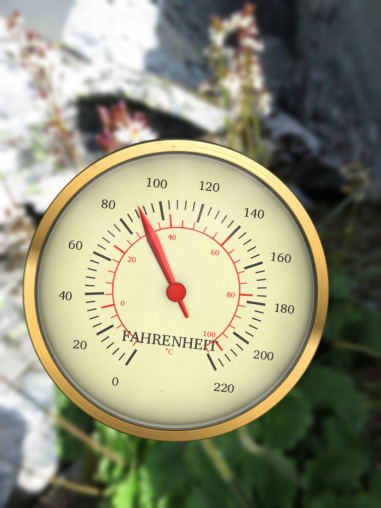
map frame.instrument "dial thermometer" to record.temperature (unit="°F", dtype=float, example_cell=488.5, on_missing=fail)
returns 90
